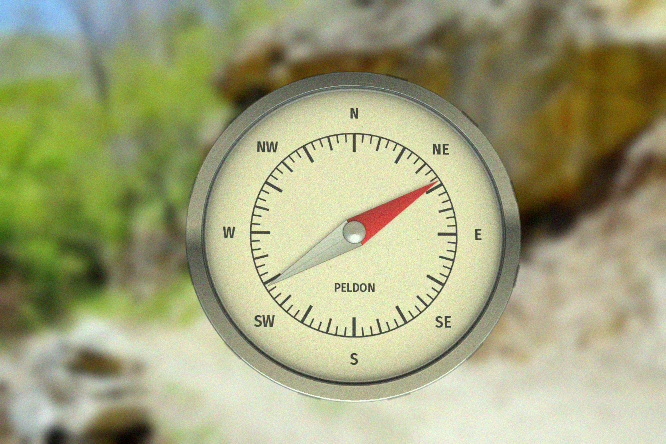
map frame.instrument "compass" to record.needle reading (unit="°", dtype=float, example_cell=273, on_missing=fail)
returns 57.5
